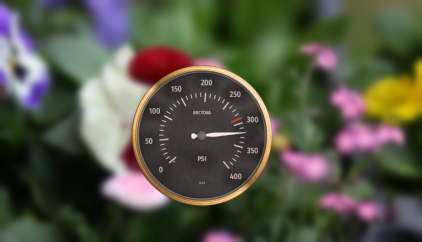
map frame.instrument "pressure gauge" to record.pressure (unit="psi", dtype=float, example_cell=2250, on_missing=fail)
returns 320
